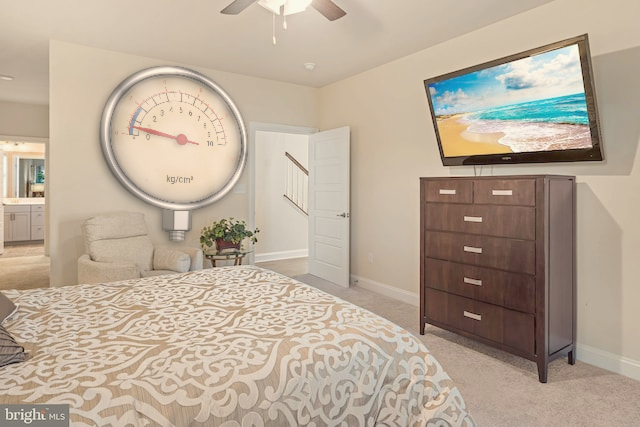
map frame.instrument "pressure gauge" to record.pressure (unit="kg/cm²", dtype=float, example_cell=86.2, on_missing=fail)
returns 0.5
